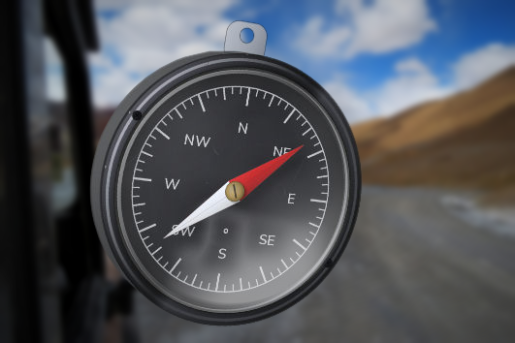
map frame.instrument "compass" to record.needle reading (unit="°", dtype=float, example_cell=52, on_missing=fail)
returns 50
